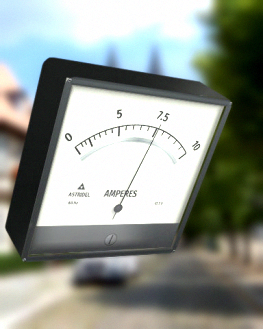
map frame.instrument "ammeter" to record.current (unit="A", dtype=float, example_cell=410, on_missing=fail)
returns 7.5
